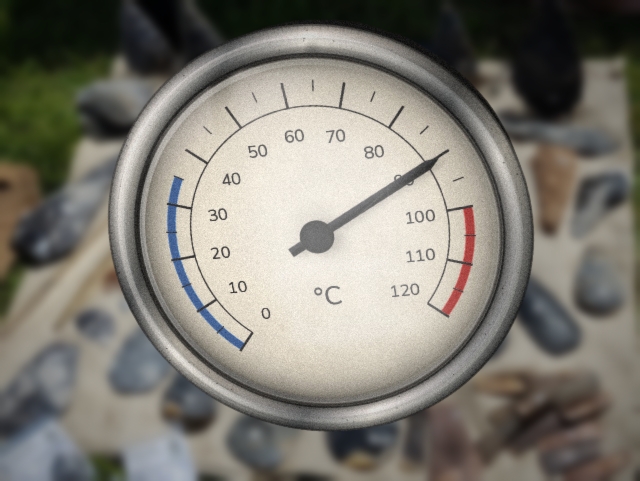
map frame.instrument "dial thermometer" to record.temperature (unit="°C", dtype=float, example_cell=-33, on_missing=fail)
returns 90
